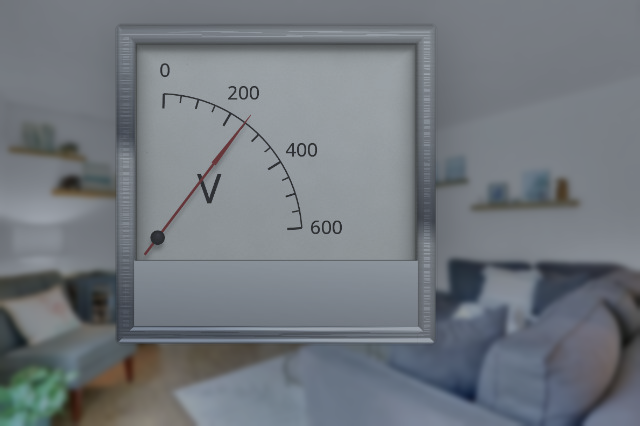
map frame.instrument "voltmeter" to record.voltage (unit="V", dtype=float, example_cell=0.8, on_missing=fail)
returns 250
